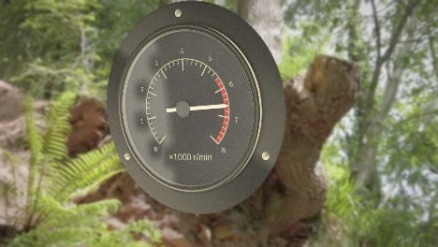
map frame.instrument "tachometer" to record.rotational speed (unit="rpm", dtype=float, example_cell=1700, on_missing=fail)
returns 6600
